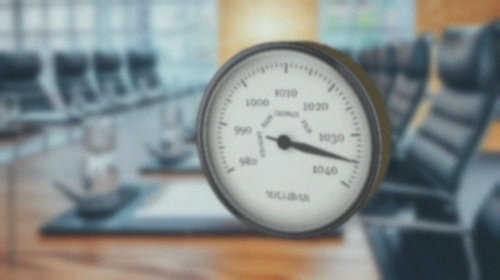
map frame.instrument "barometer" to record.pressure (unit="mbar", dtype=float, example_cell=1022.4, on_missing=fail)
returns 1035
